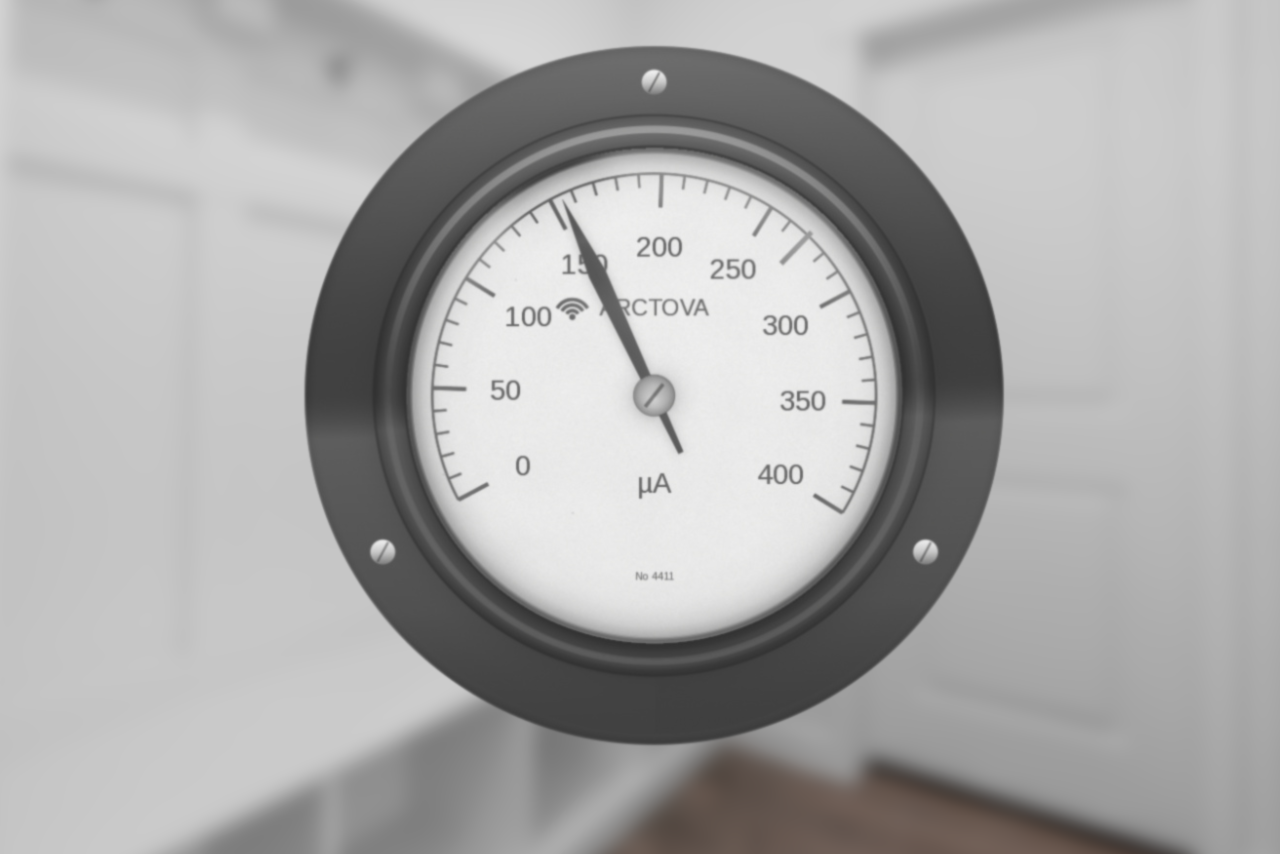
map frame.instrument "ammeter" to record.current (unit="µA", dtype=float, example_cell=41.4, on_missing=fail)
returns 155
